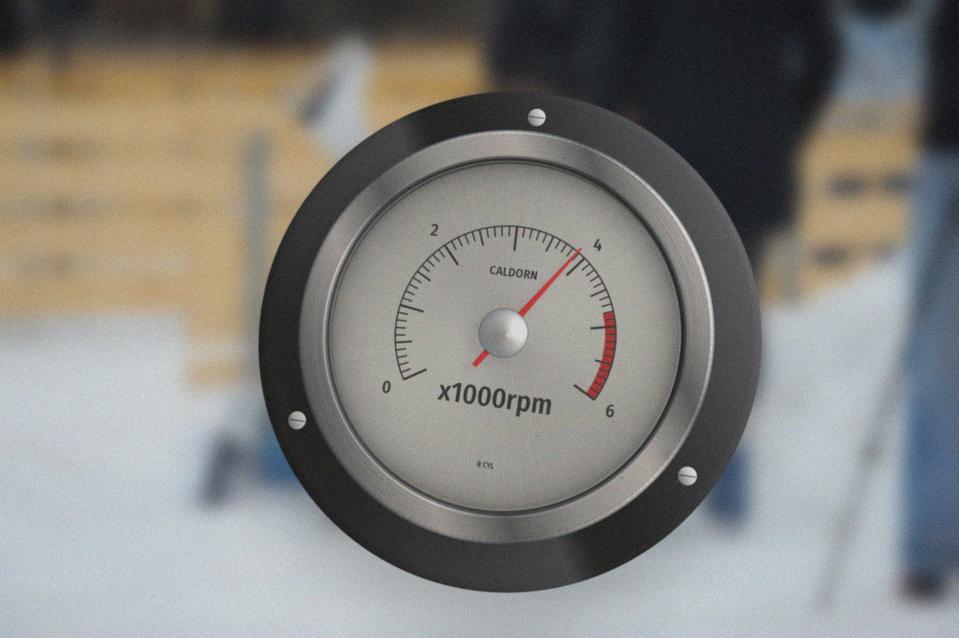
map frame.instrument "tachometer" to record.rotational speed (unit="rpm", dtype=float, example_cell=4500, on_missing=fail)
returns 3900
